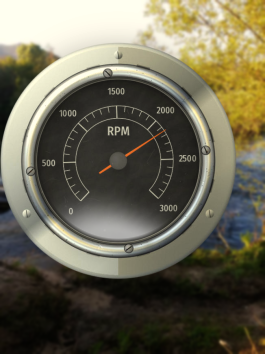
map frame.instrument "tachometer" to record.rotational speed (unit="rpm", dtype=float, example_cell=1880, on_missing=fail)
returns 2150
